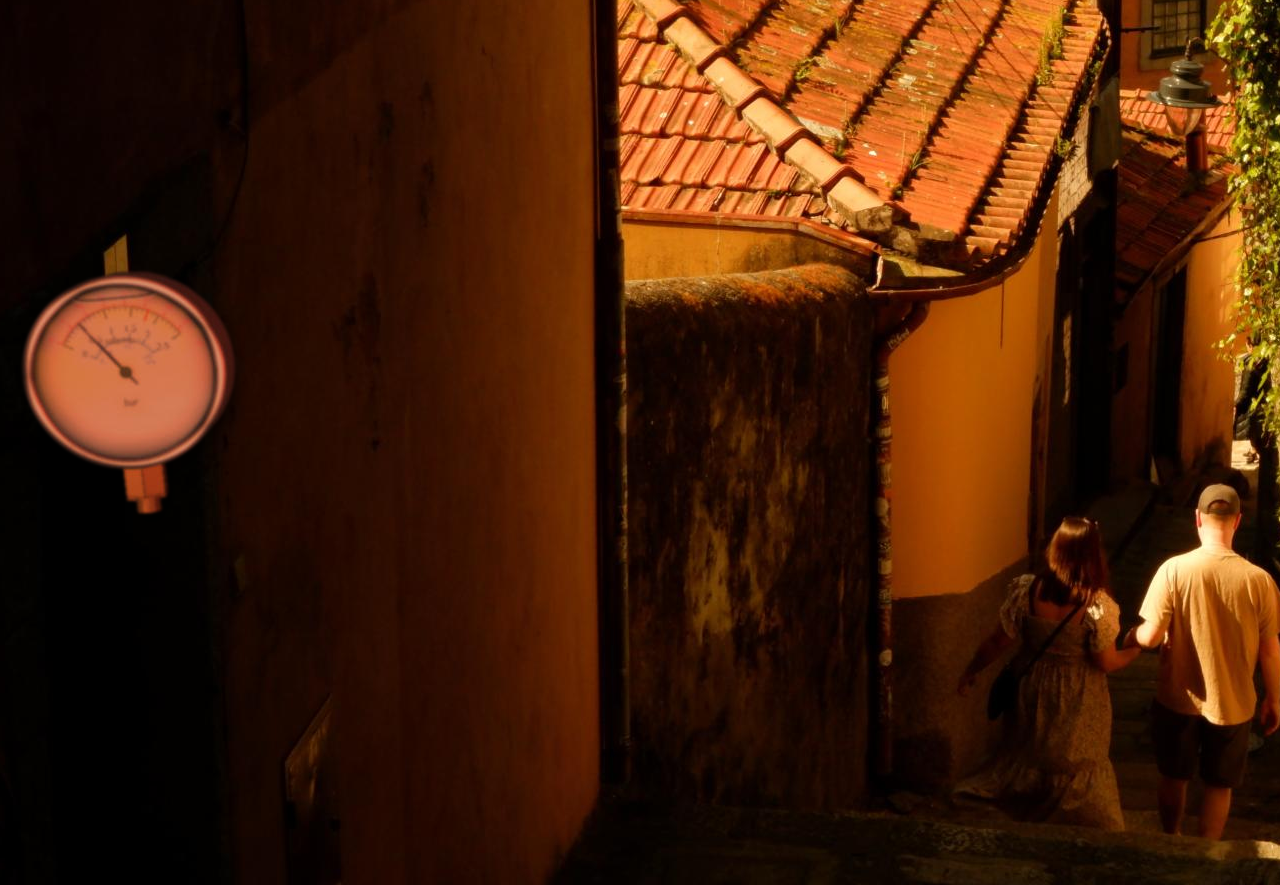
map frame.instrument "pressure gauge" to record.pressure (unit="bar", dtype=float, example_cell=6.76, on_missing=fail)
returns 0.5
